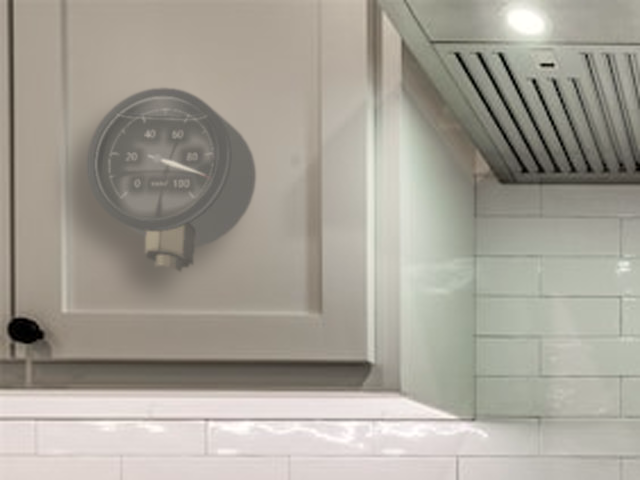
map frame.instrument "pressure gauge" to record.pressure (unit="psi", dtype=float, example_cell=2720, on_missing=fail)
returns 90
